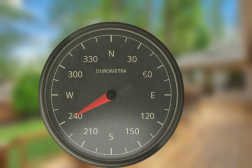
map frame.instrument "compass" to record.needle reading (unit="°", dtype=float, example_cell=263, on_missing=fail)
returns 240
